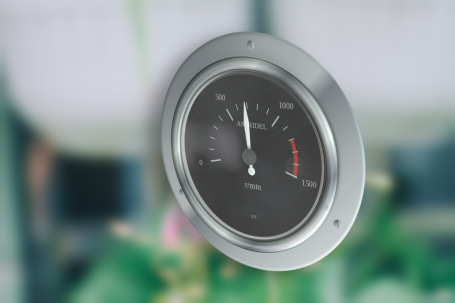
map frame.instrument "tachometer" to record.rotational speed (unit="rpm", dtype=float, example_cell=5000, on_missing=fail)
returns 700
